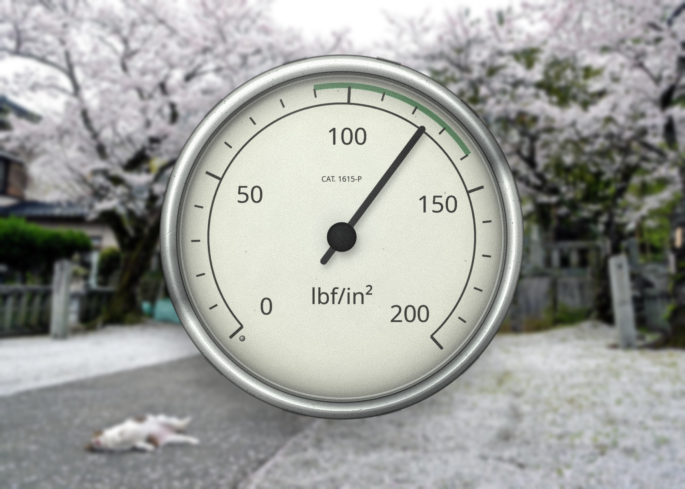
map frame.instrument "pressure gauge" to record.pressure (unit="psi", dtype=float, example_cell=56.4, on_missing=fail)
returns 125
